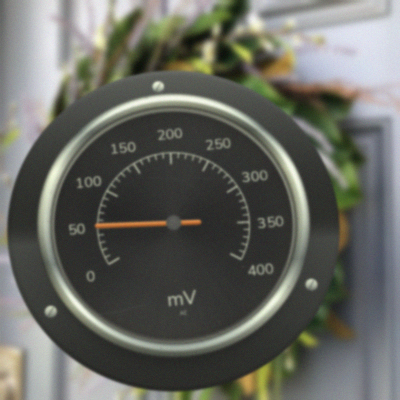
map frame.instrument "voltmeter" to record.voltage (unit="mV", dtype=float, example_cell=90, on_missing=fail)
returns 50
